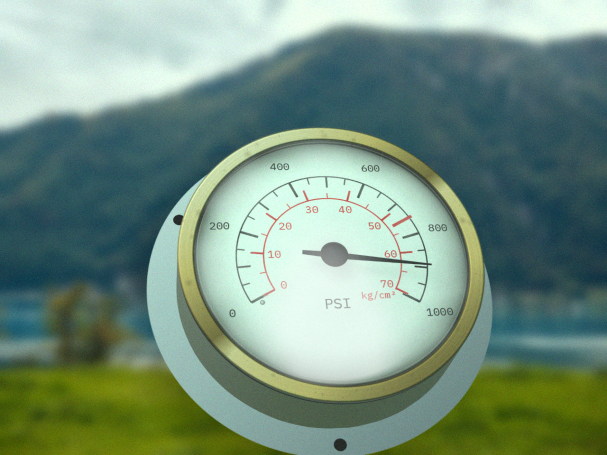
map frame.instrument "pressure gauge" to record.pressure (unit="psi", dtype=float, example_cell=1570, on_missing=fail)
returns 900
